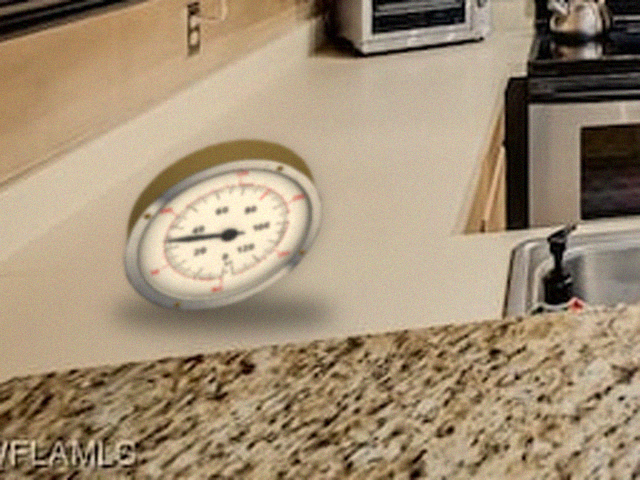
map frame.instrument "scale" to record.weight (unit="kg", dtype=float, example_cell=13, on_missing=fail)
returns 35
